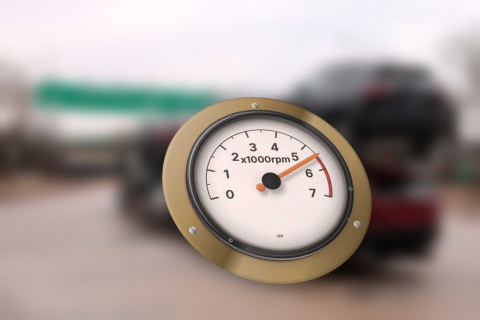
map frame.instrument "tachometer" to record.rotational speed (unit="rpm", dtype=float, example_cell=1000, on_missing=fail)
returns 5500
